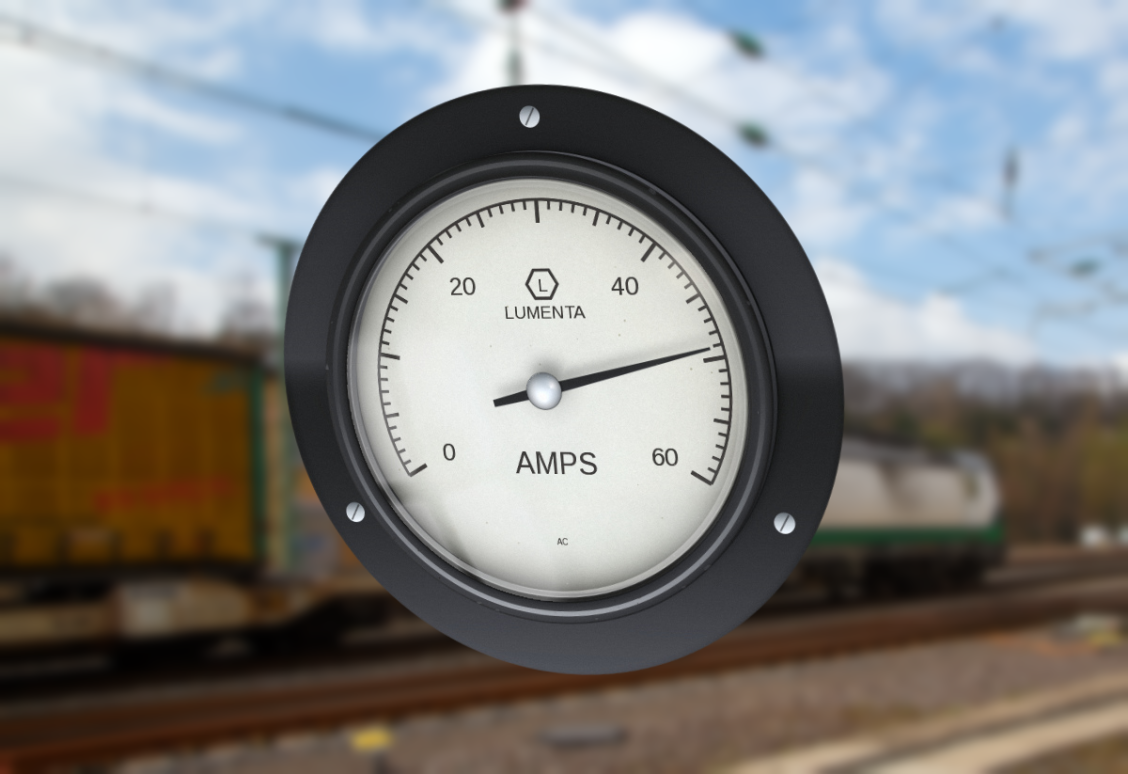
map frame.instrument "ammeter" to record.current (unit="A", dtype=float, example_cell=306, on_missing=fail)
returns 49
